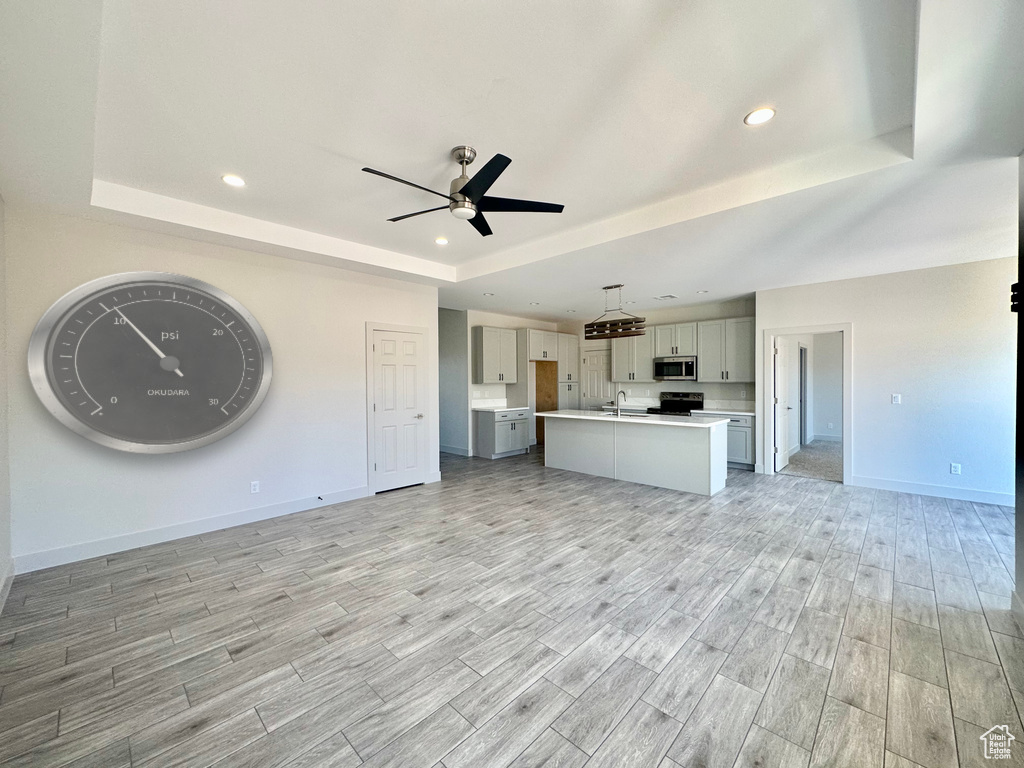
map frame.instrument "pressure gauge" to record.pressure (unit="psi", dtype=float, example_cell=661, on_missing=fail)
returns 10.5
